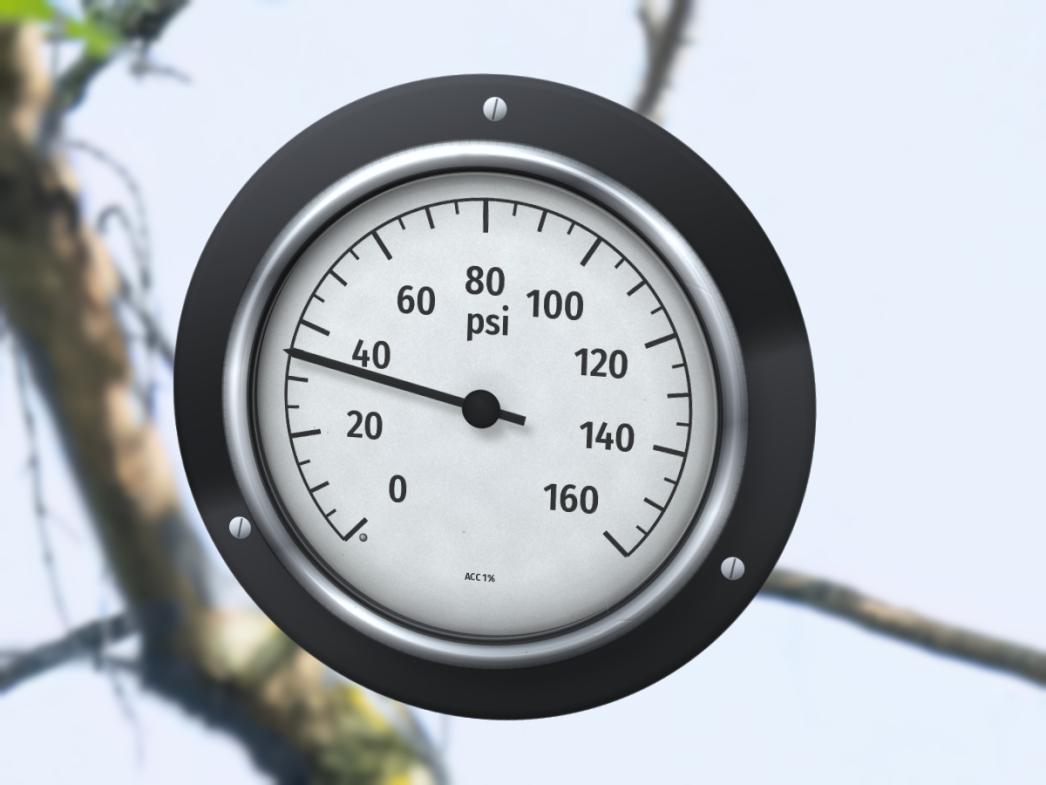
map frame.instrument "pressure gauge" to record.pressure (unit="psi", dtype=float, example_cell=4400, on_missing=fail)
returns 35
